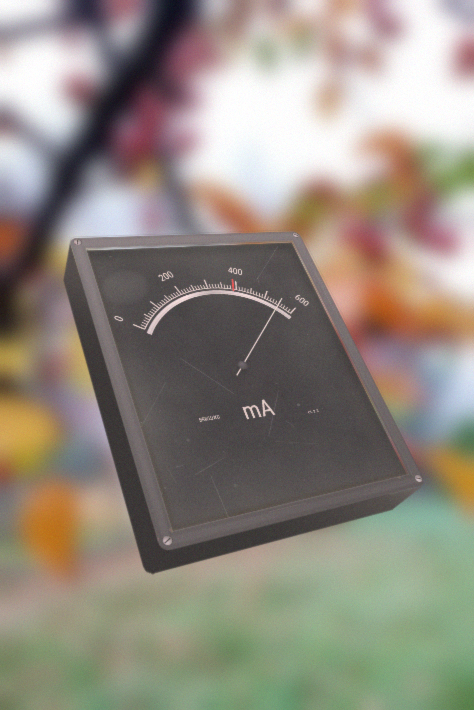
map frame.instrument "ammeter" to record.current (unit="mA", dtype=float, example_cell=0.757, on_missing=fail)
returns 550
